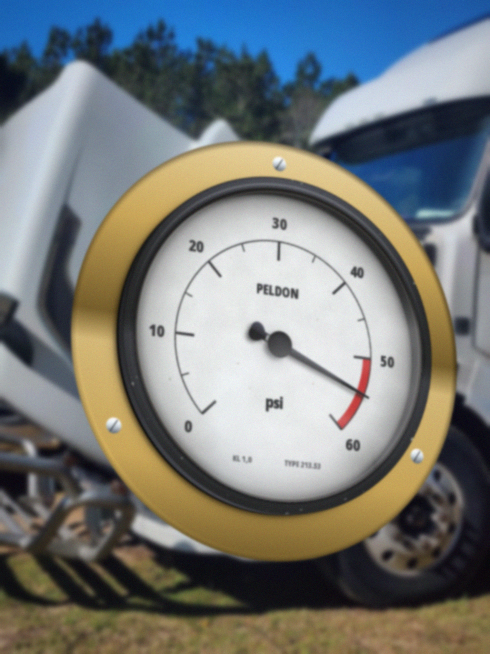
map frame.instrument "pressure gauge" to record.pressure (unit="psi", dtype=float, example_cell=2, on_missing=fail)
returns 55
